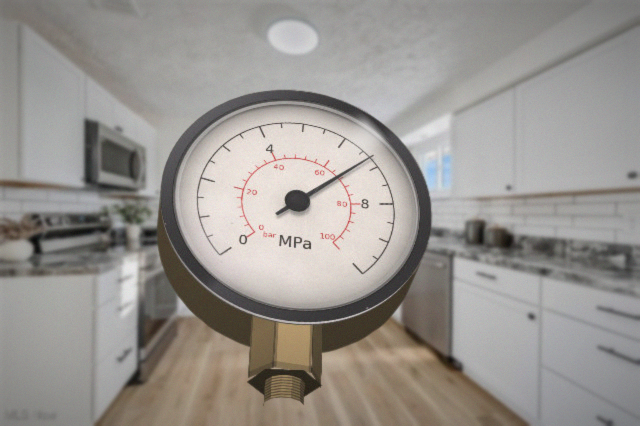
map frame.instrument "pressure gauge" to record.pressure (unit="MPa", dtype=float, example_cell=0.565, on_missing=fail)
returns 6.75
